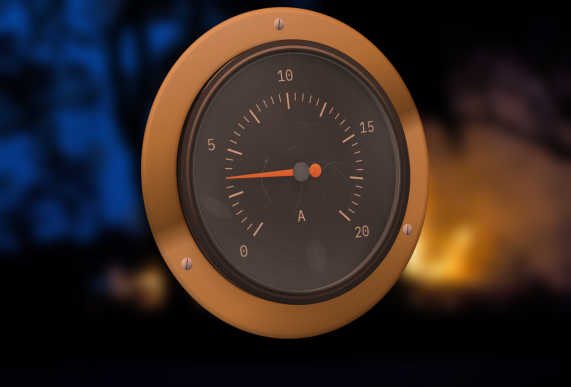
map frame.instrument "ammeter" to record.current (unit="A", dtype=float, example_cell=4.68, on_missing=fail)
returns 3.5
